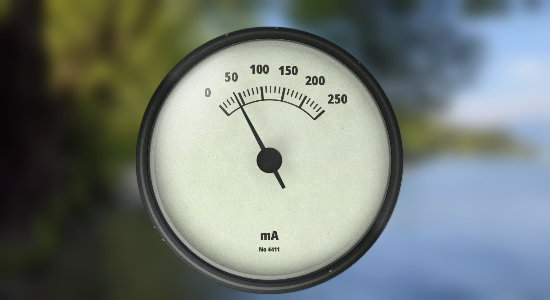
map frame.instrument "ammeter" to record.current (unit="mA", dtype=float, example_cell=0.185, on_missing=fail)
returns 40
